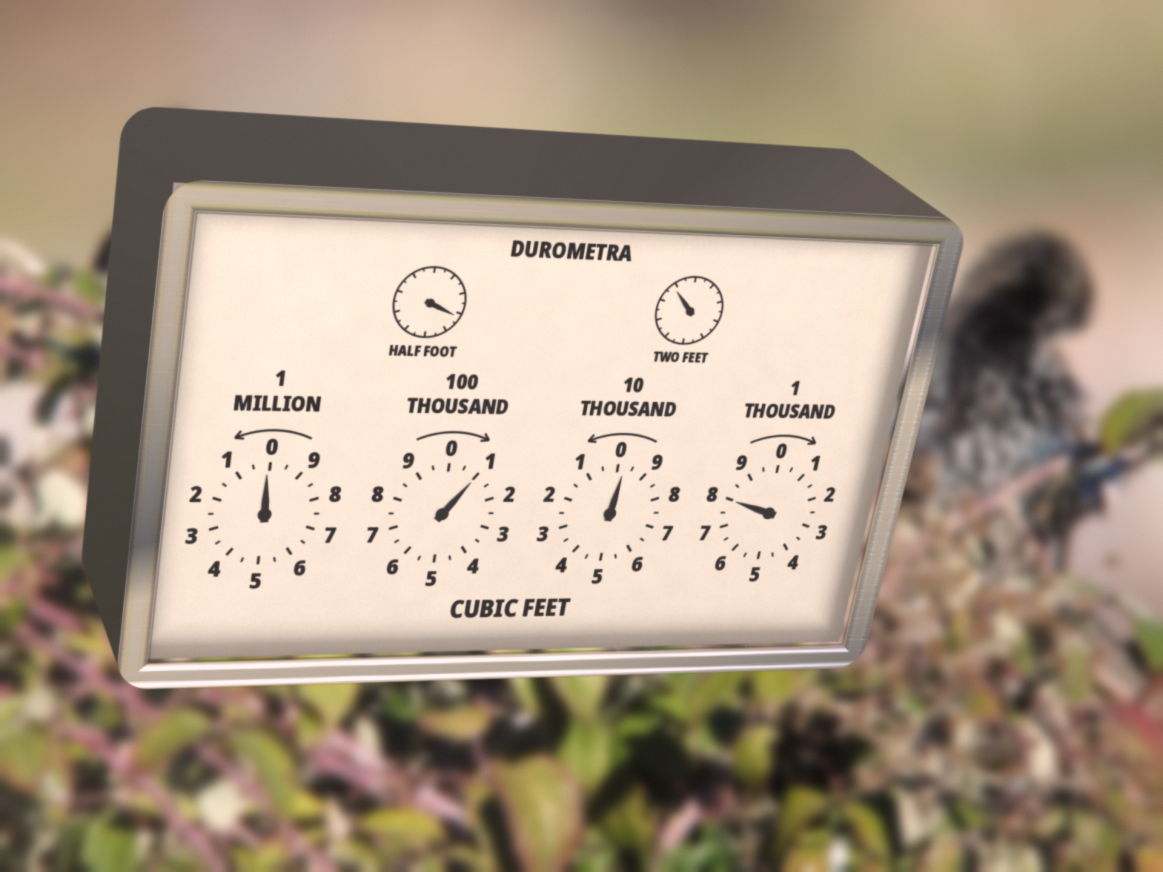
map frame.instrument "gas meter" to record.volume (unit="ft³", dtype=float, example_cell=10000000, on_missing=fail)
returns 9800
